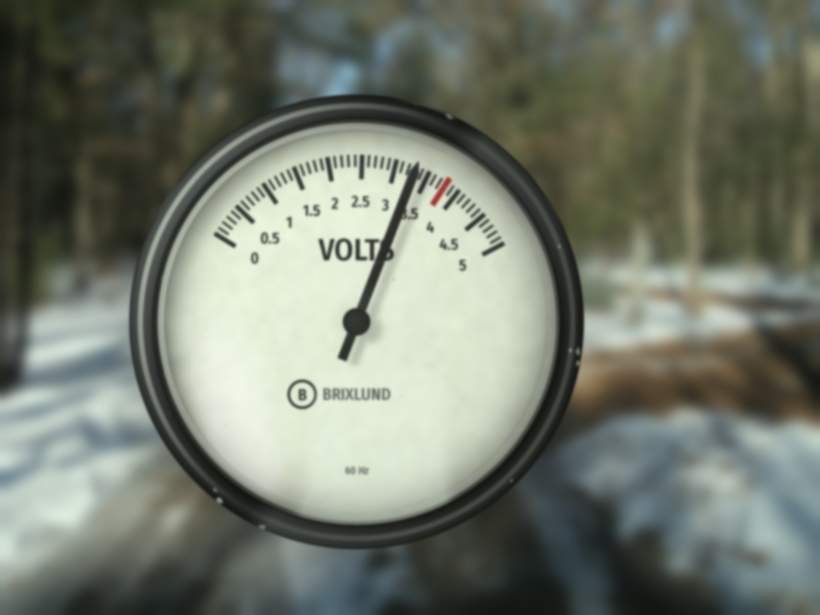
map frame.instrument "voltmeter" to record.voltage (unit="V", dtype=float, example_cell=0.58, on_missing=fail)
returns 3.3
